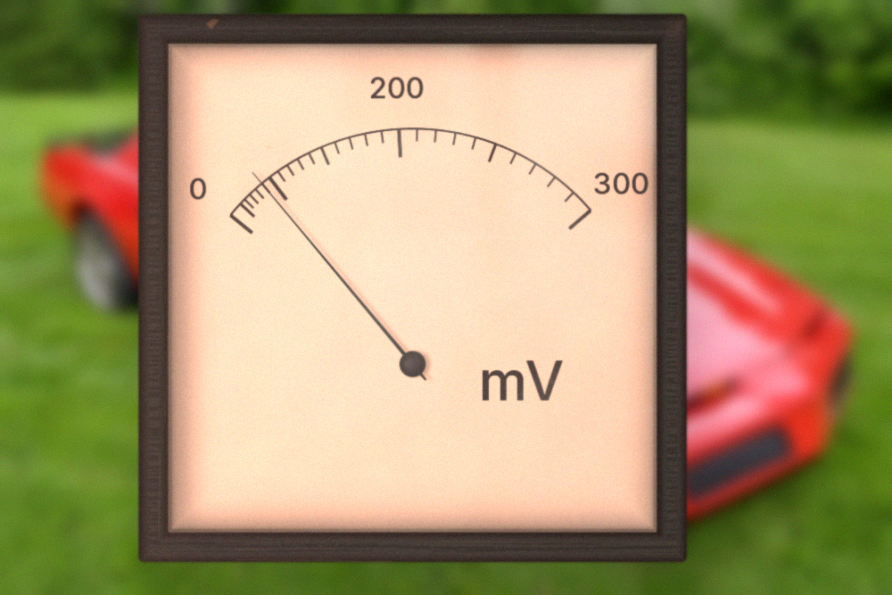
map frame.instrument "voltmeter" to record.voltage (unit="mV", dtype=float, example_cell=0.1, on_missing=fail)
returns 90
